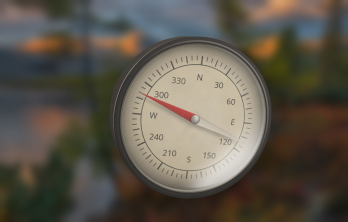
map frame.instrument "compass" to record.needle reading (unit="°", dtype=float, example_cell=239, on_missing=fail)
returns 290
